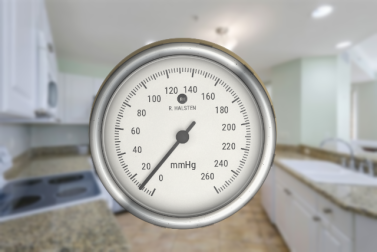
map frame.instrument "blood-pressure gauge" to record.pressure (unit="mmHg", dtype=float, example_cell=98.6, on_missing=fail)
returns 10
